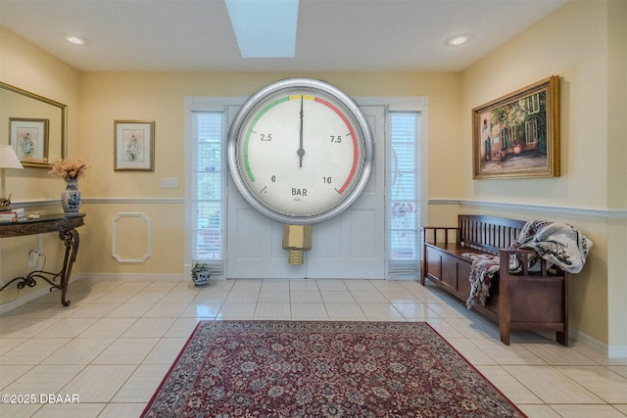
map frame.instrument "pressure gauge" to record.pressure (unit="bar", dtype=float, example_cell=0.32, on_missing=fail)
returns 5
